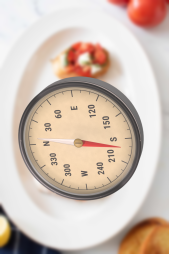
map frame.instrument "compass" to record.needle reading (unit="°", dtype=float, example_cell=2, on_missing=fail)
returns 190
